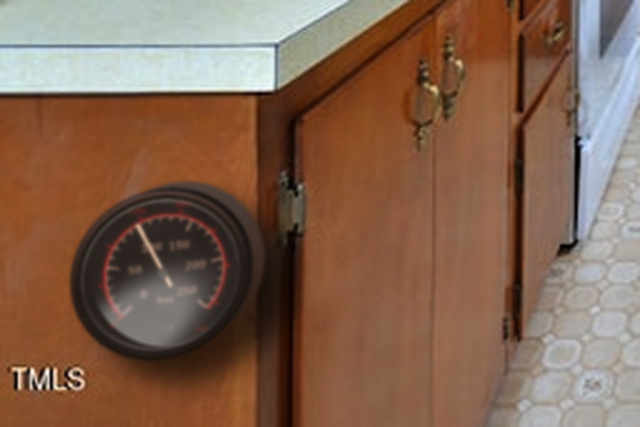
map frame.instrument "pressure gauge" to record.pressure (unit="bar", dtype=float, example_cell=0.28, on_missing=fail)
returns 100
